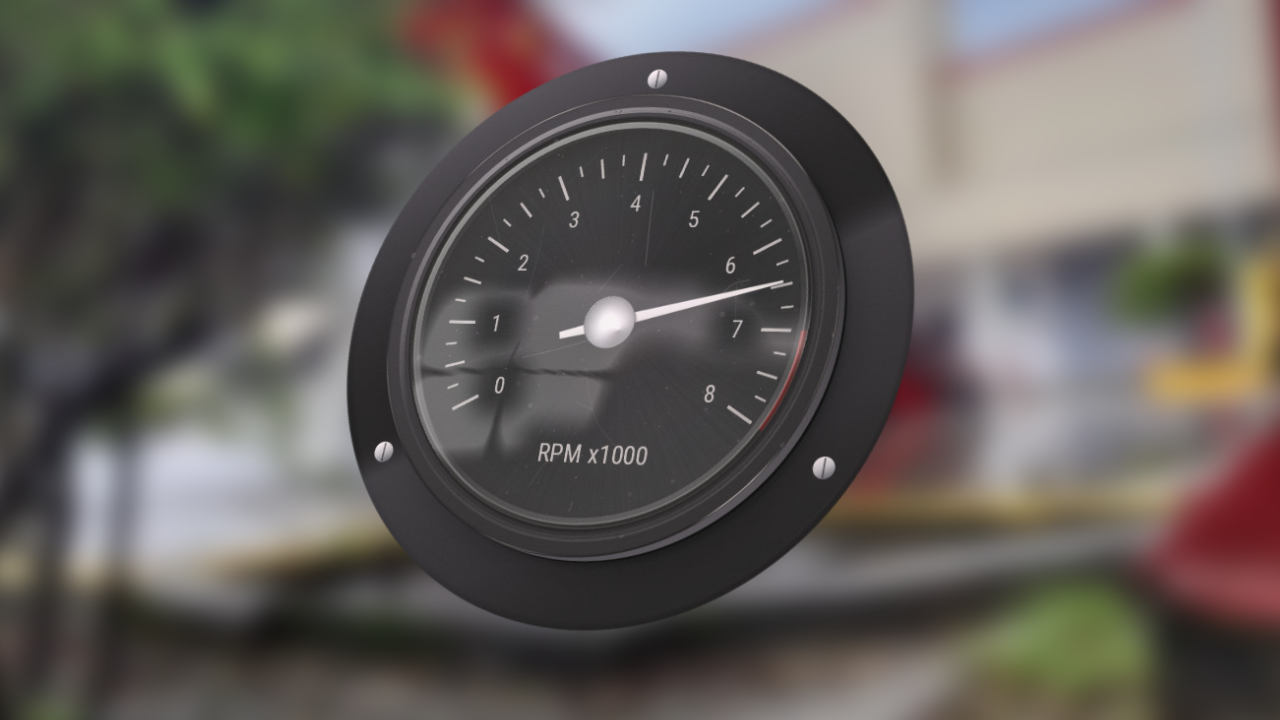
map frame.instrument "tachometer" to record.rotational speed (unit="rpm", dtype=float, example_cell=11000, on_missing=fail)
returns 6500
